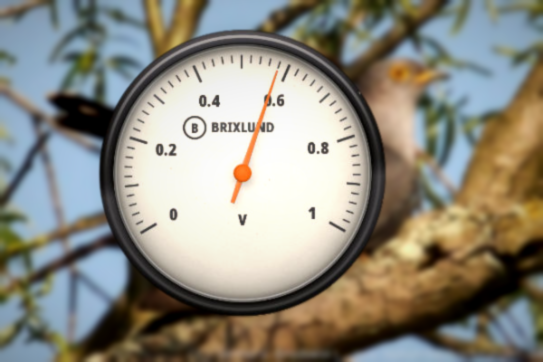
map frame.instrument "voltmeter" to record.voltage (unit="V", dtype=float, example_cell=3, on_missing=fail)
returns 0.58
